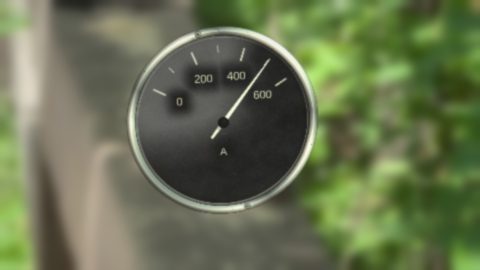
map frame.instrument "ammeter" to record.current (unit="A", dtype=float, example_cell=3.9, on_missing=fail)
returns 500
